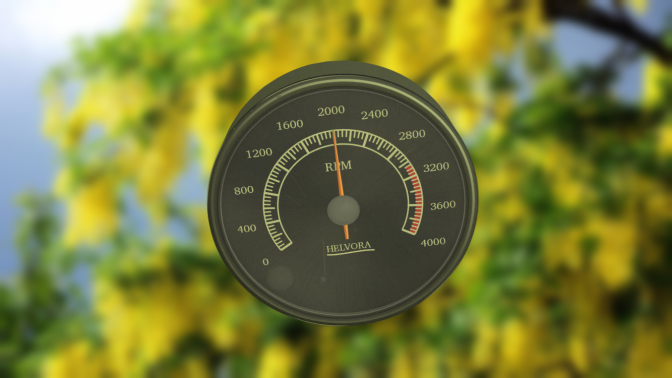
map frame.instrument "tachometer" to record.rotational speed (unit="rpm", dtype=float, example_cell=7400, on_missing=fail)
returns 2000
